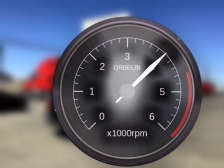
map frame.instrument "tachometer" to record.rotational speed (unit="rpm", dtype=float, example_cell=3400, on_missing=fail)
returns 4000
